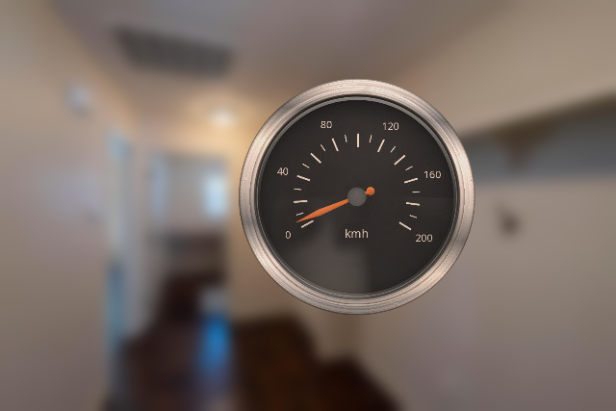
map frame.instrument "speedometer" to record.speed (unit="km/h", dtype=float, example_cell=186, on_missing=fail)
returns 5
